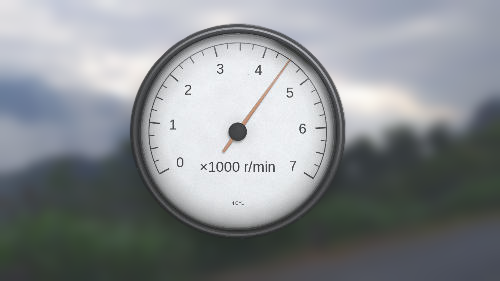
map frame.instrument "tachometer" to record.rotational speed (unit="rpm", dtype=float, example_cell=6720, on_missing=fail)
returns 4500
